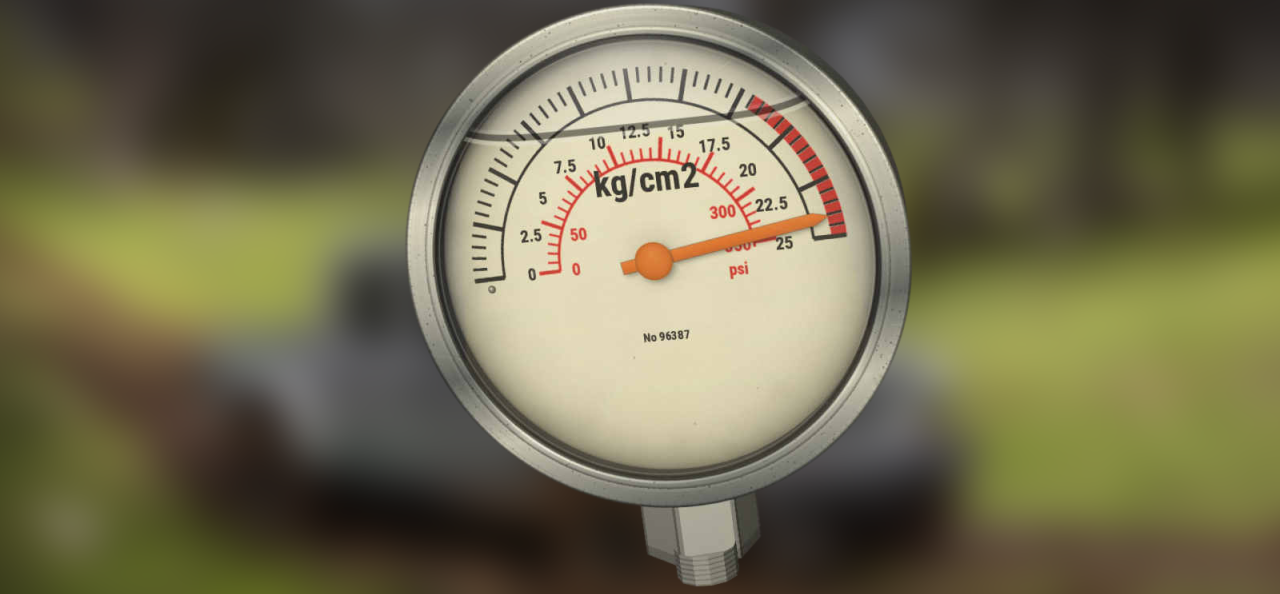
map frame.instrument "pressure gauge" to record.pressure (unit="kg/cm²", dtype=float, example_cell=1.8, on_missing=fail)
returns 24
